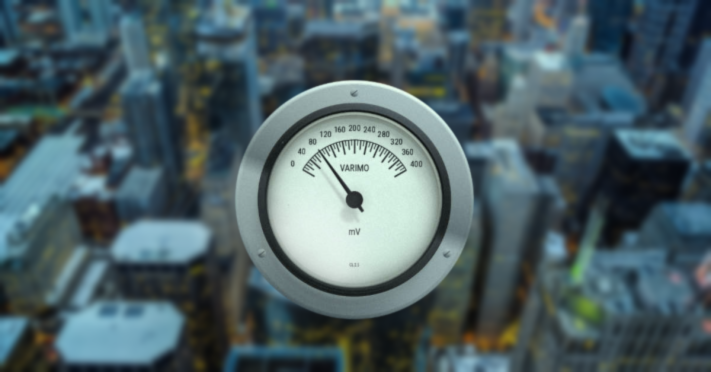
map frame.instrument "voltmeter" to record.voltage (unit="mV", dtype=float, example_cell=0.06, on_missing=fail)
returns 80
